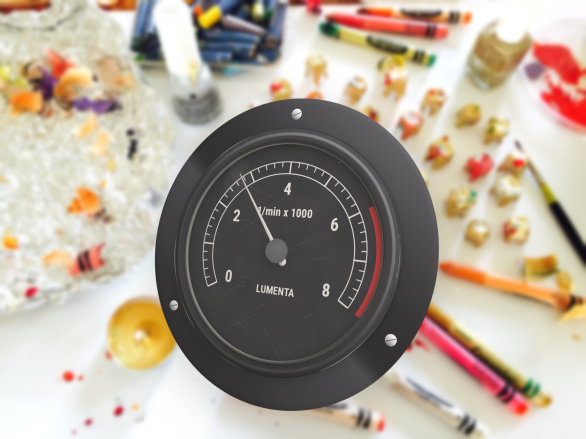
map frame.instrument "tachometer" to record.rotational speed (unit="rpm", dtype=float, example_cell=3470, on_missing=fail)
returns 2800
